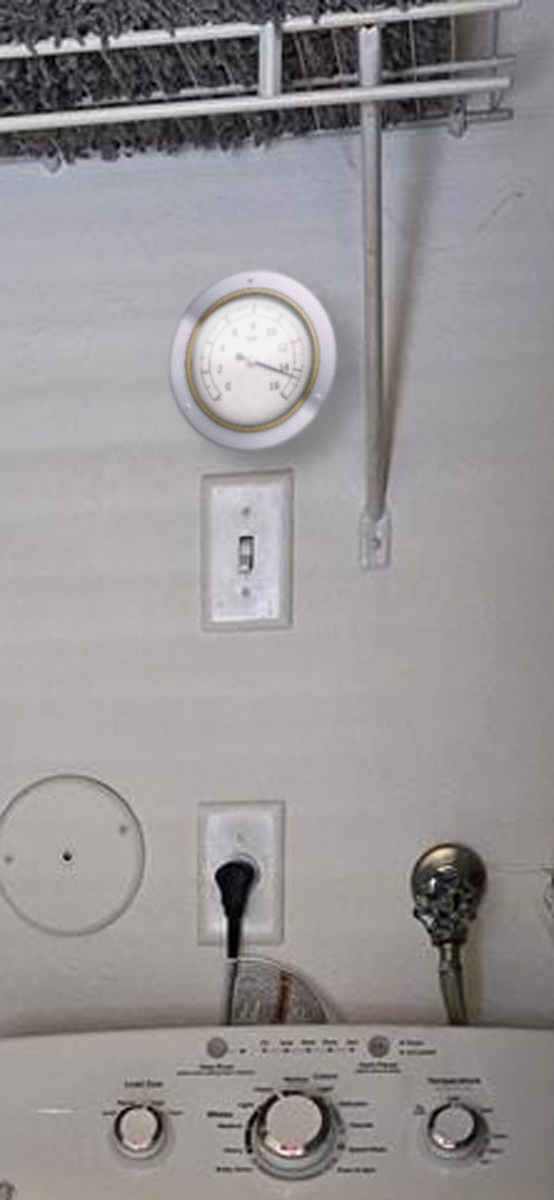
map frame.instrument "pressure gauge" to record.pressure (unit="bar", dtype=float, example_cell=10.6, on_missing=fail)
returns 14.5
